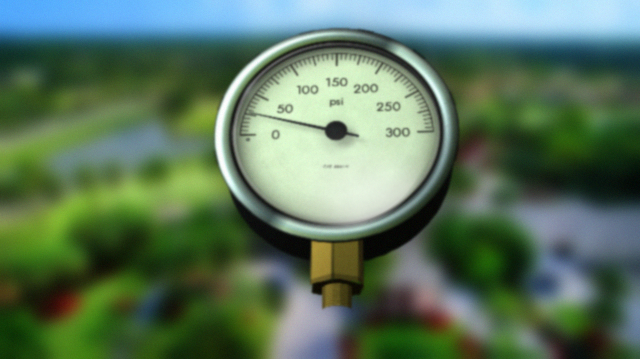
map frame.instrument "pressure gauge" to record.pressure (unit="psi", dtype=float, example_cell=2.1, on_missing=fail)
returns 25
